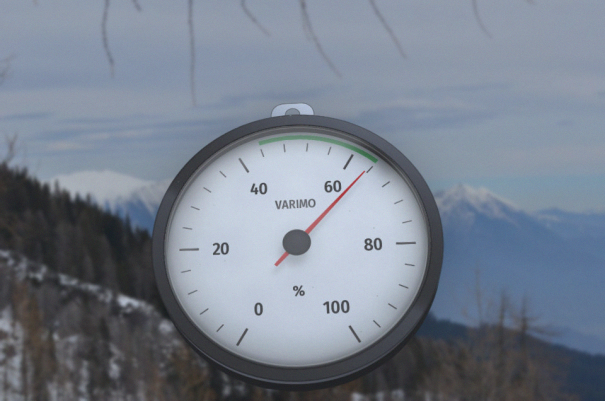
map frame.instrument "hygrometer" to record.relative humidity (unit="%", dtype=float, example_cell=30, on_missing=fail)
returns 64
